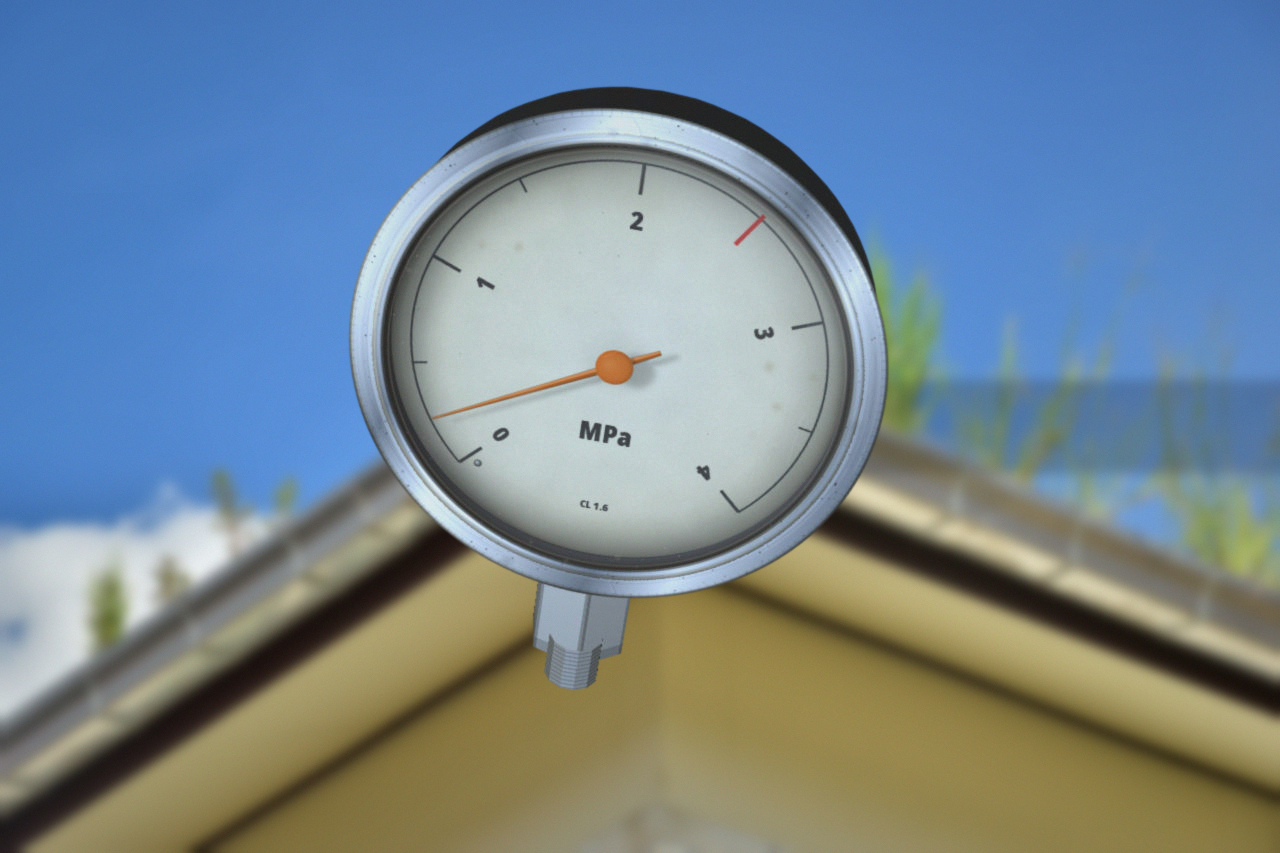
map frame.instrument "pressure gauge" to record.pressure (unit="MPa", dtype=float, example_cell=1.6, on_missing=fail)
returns 0.25
